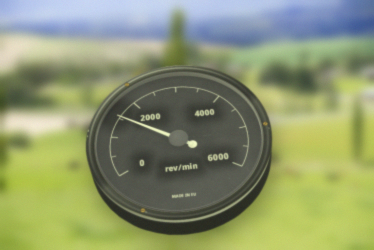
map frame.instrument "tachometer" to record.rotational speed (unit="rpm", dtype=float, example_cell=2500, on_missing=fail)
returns 1500
